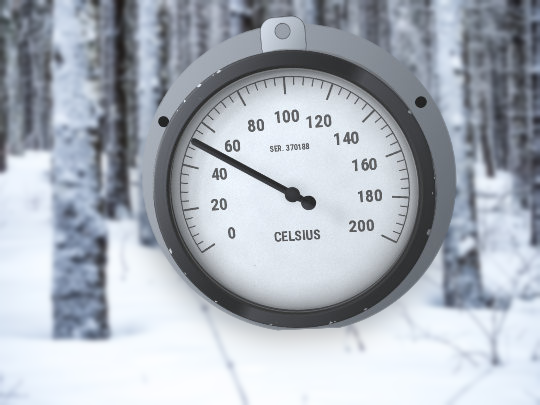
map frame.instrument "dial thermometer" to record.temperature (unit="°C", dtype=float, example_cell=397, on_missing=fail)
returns 52
